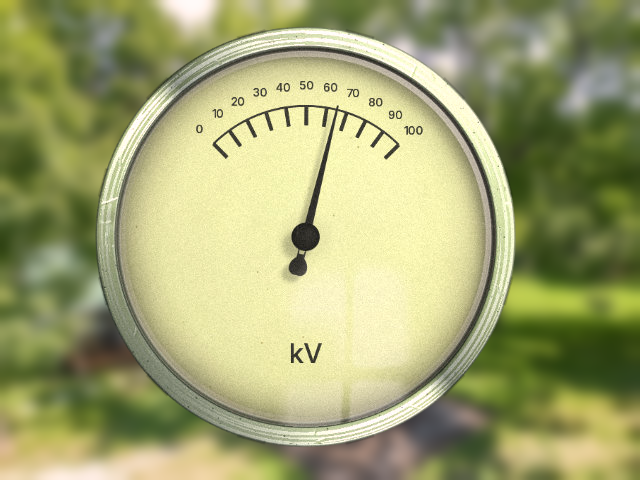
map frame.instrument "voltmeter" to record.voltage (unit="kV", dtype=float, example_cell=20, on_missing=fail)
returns 65
